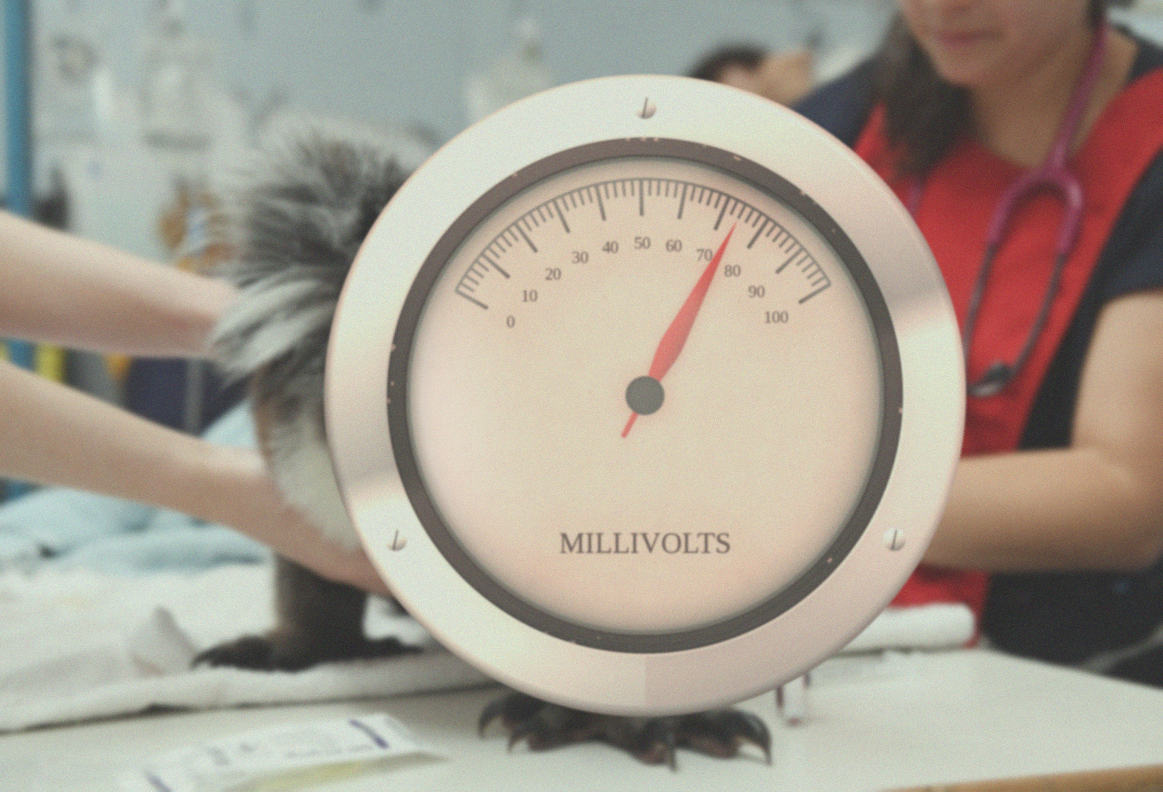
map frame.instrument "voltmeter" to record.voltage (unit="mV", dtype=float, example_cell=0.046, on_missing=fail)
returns 74
